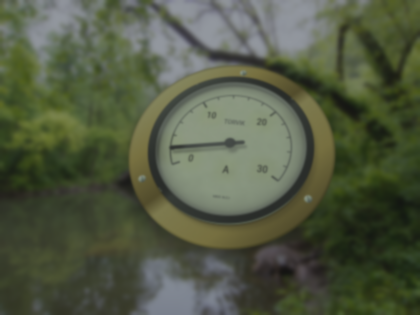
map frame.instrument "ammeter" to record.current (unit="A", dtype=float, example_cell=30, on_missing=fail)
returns 2
